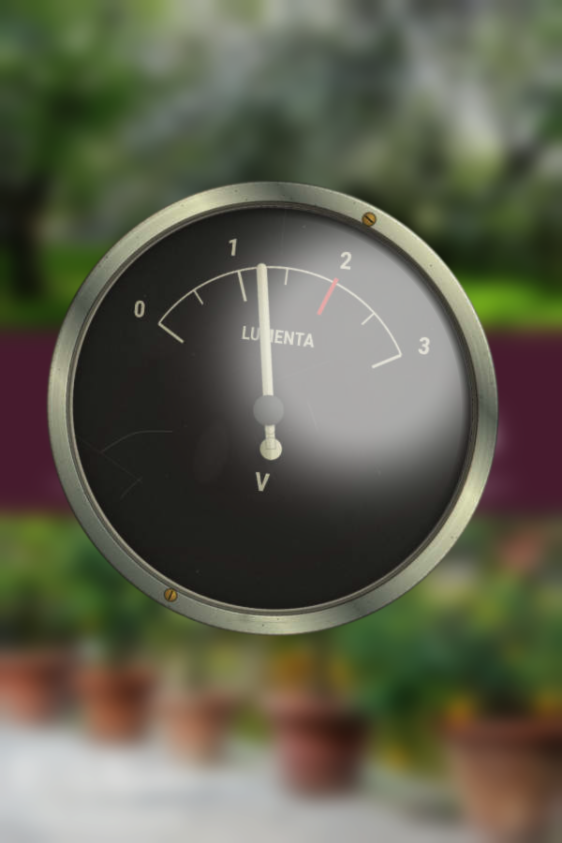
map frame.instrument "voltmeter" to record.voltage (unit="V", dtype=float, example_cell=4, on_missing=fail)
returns 1.25
